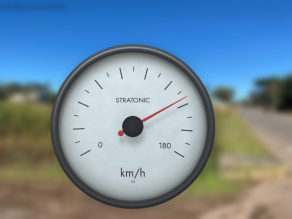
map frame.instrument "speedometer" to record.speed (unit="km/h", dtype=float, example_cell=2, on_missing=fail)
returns 135
